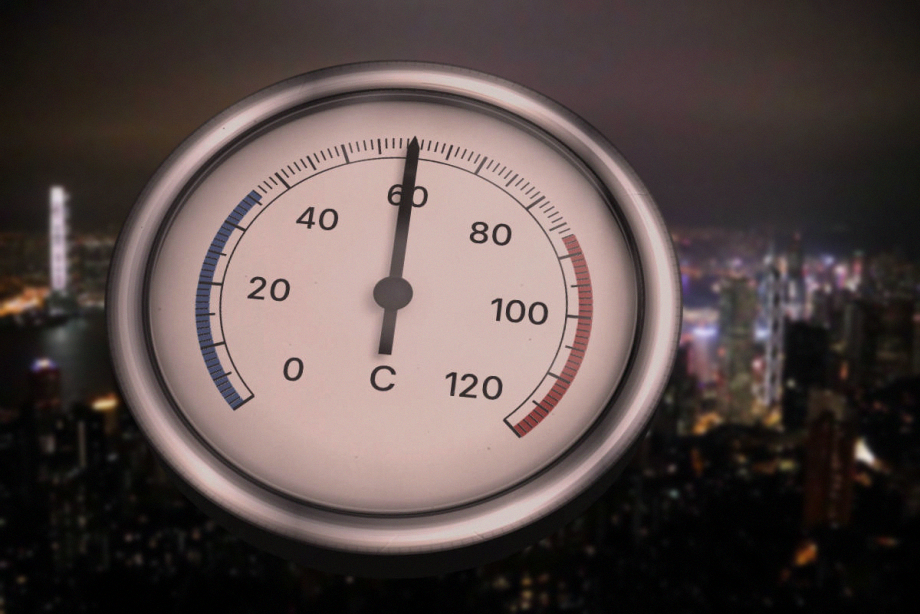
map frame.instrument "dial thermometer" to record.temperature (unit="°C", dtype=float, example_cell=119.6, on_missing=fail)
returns 60
